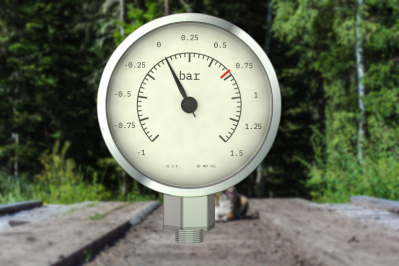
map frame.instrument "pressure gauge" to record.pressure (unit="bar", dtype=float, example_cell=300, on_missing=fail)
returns 0
